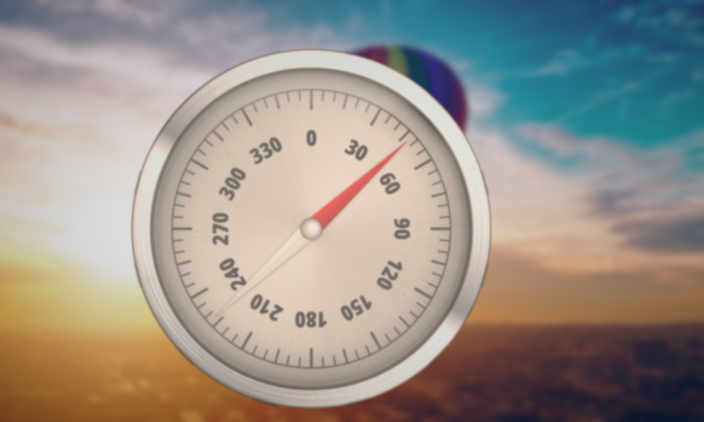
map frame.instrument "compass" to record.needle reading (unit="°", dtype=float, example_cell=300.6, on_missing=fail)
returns 47.5
